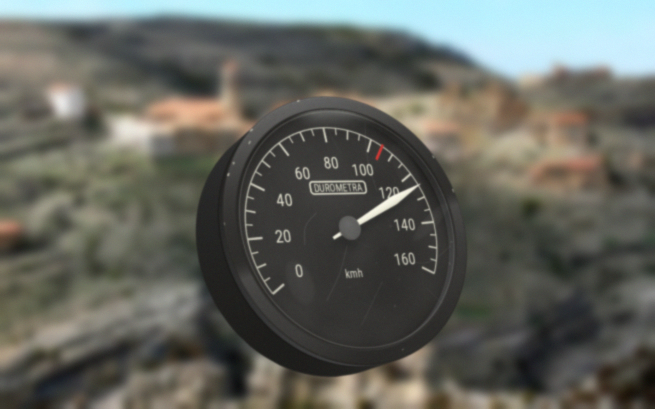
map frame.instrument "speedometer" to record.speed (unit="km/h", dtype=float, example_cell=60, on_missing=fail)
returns 125
